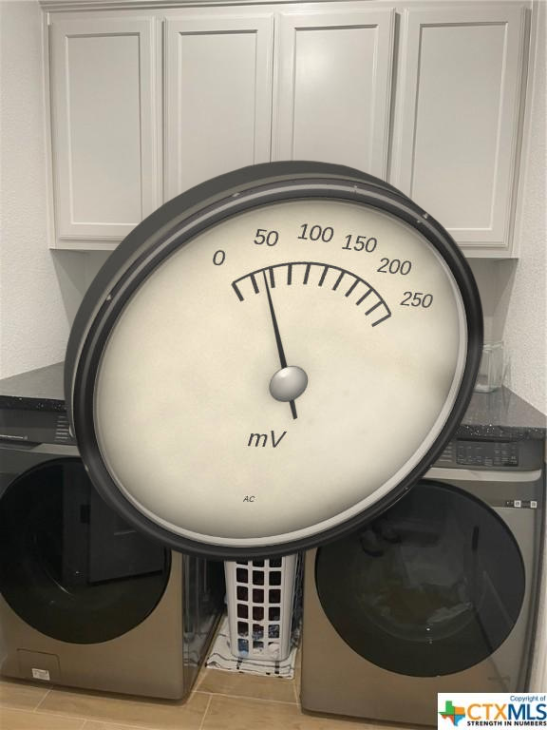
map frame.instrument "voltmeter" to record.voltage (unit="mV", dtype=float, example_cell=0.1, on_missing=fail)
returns 37.5
